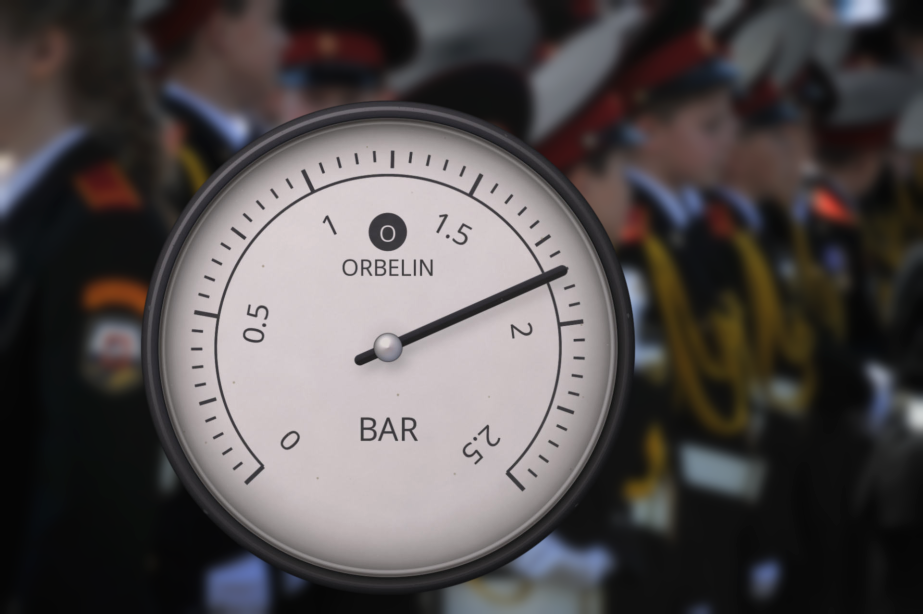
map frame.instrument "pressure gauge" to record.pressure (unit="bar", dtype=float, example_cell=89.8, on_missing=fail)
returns 1.85
